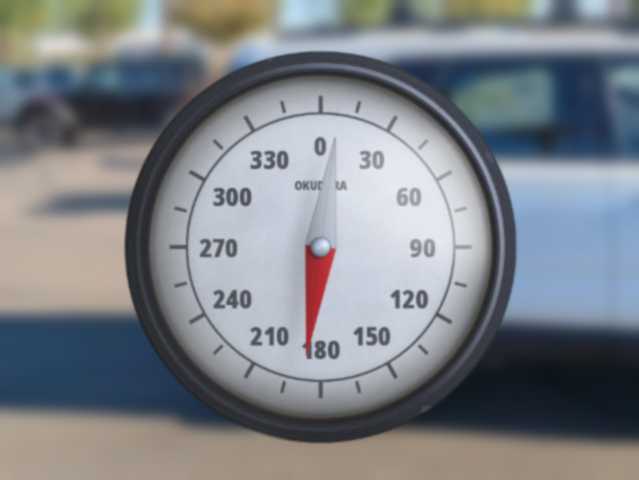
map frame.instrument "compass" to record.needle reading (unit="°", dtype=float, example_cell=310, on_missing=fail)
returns 187.5
